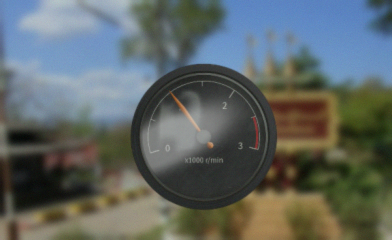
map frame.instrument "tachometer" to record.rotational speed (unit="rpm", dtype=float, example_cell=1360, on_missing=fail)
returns 1000
